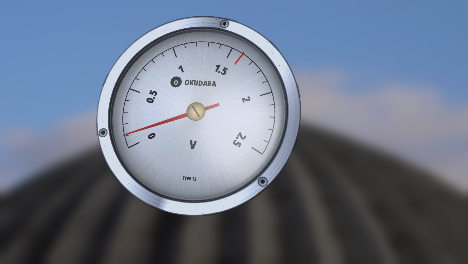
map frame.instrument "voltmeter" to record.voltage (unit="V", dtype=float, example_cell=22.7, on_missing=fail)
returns 0.1
